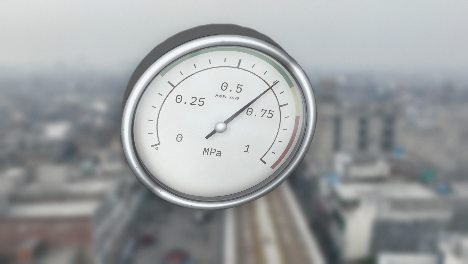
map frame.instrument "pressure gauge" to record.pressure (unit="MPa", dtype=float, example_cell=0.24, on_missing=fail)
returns 0.65
